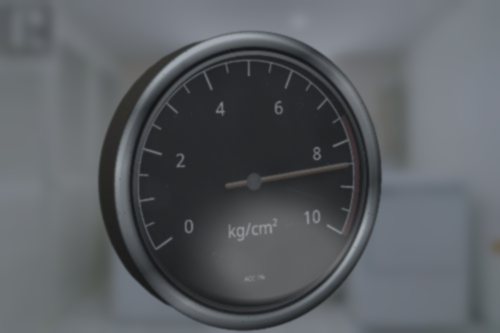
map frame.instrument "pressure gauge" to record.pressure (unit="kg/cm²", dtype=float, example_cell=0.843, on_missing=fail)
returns 8.5
